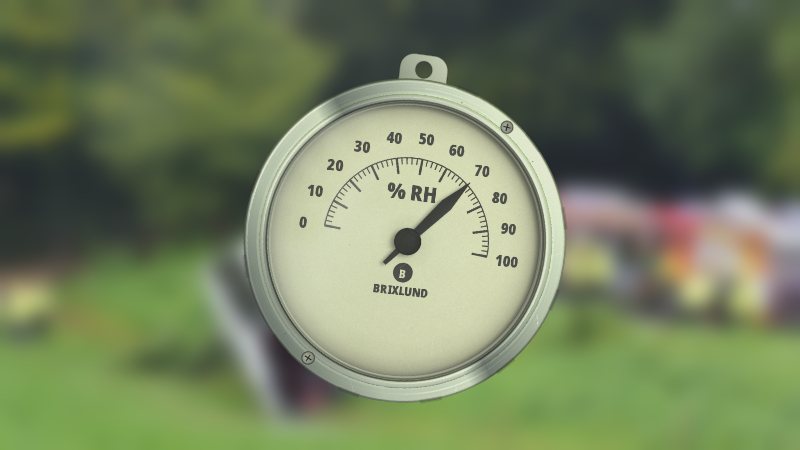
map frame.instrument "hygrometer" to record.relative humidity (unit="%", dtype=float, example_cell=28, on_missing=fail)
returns 70
